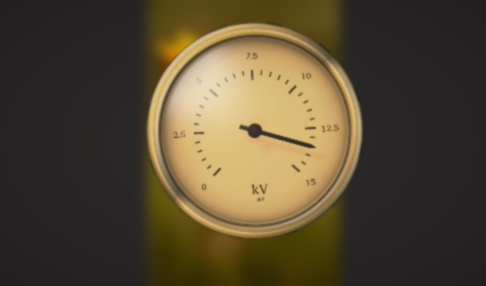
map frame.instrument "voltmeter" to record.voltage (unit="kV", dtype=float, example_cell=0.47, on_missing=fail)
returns 13.5
